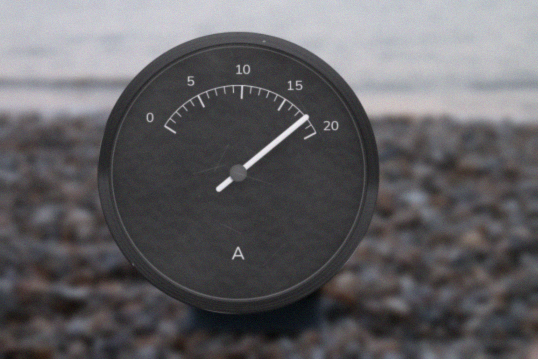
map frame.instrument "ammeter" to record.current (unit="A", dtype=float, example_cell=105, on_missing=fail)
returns 18
